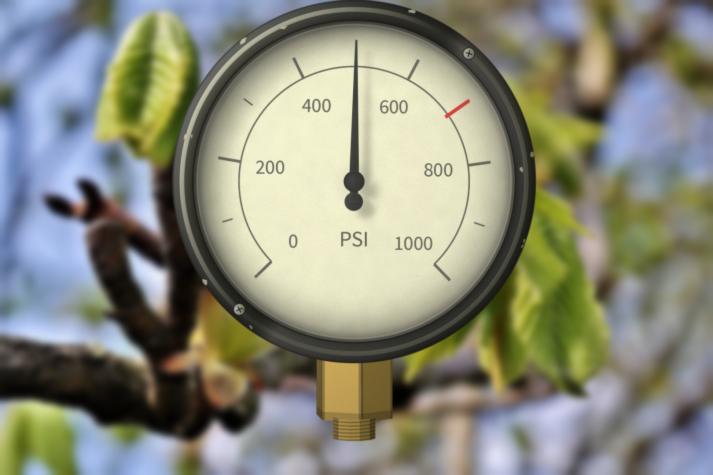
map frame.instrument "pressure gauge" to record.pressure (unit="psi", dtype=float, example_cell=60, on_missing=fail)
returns 500
